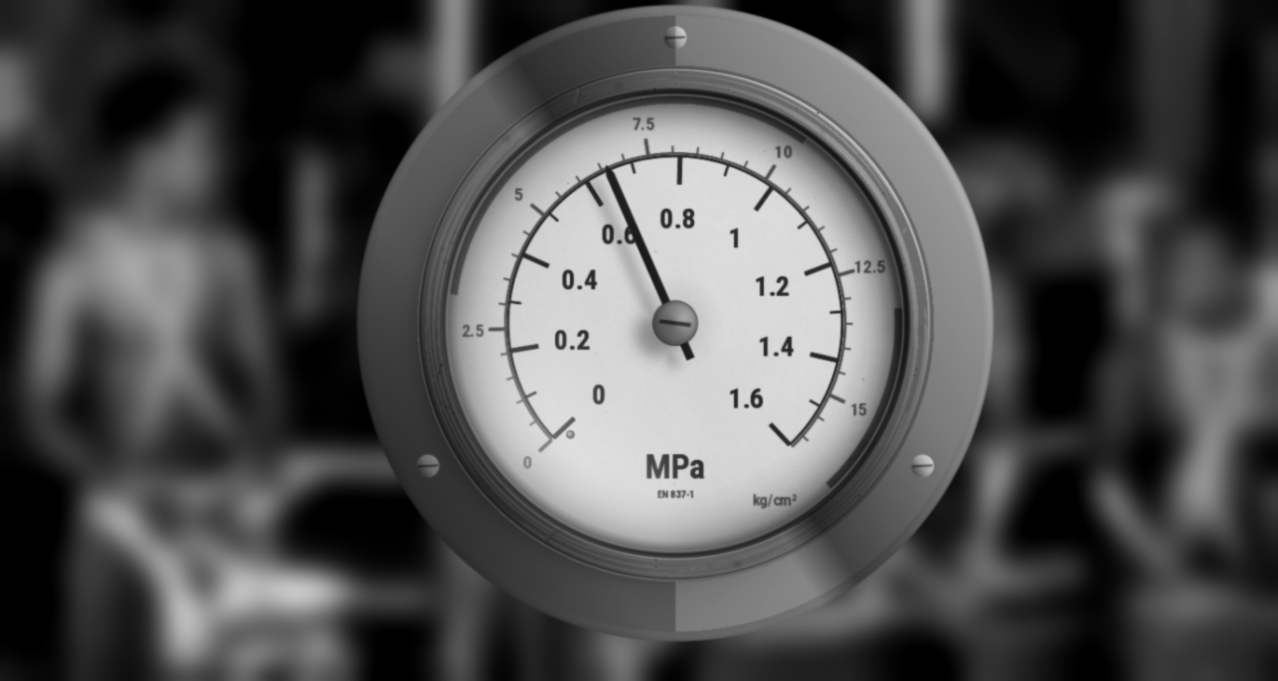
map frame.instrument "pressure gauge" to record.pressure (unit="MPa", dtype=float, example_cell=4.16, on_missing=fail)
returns 0.65
